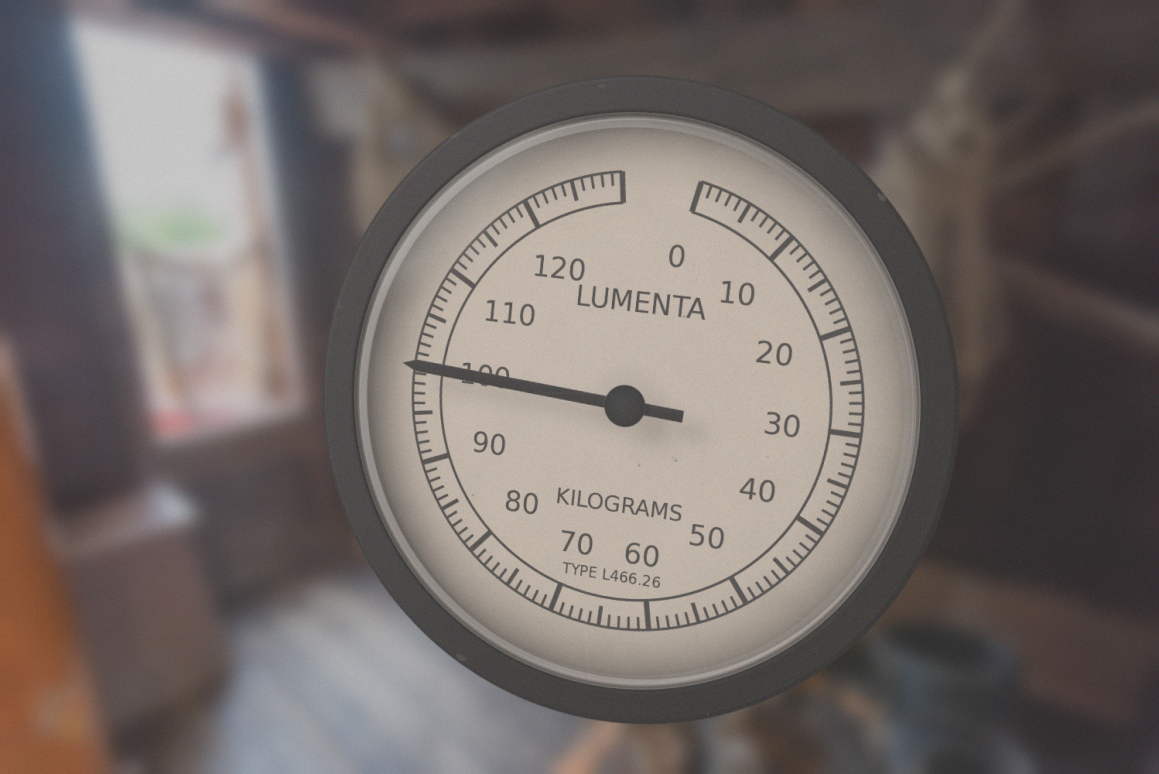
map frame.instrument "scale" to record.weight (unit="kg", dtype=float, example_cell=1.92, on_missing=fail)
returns 100
